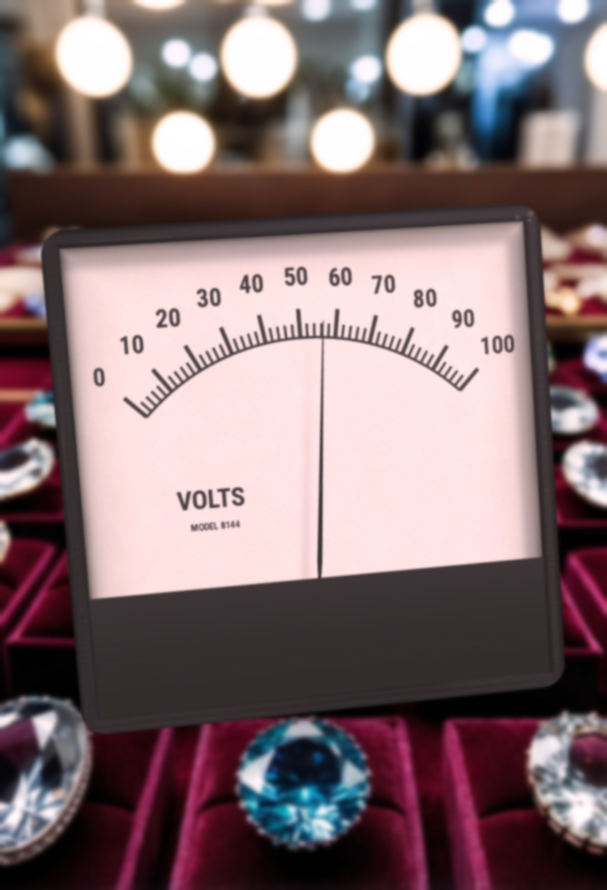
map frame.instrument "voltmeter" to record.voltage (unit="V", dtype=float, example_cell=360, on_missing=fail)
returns 56
